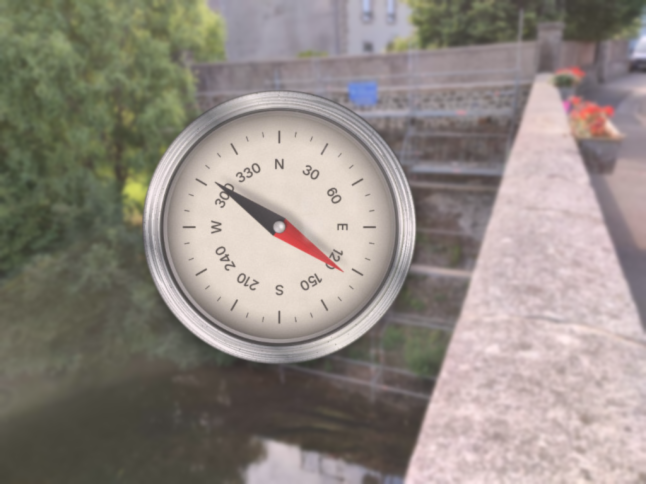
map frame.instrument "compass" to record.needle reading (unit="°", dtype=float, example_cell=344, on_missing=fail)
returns 125
